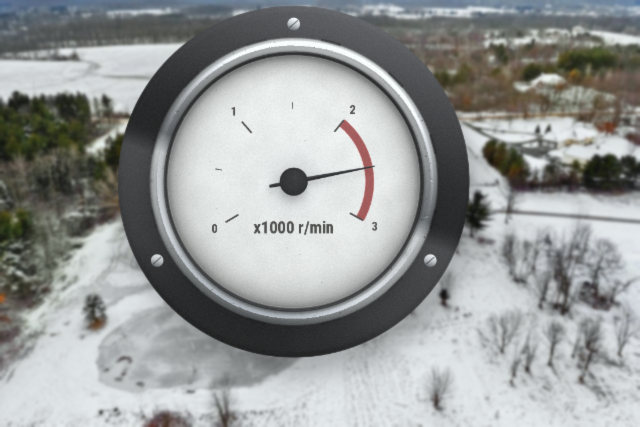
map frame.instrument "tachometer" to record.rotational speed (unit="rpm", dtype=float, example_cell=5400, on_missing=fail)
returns 2500
